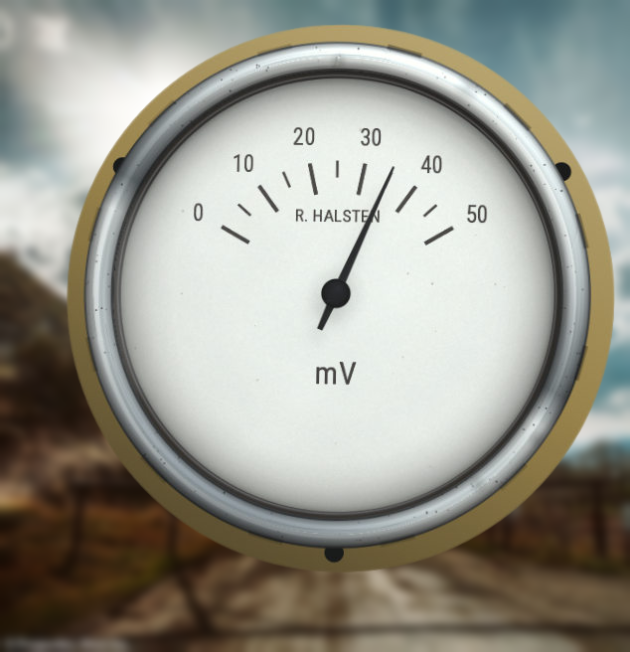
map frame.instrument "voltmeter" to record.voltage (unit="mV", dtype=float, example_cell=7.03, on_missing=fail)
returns 35
